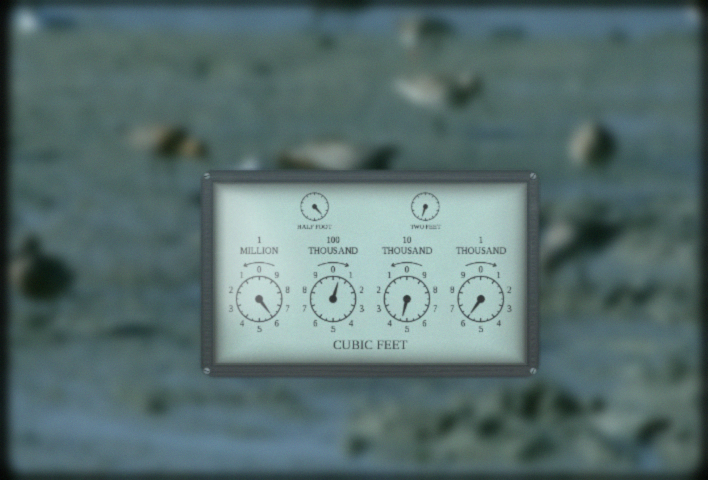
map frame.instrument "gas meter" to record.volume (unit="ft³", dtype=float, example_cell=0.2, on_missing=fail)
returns 604600
